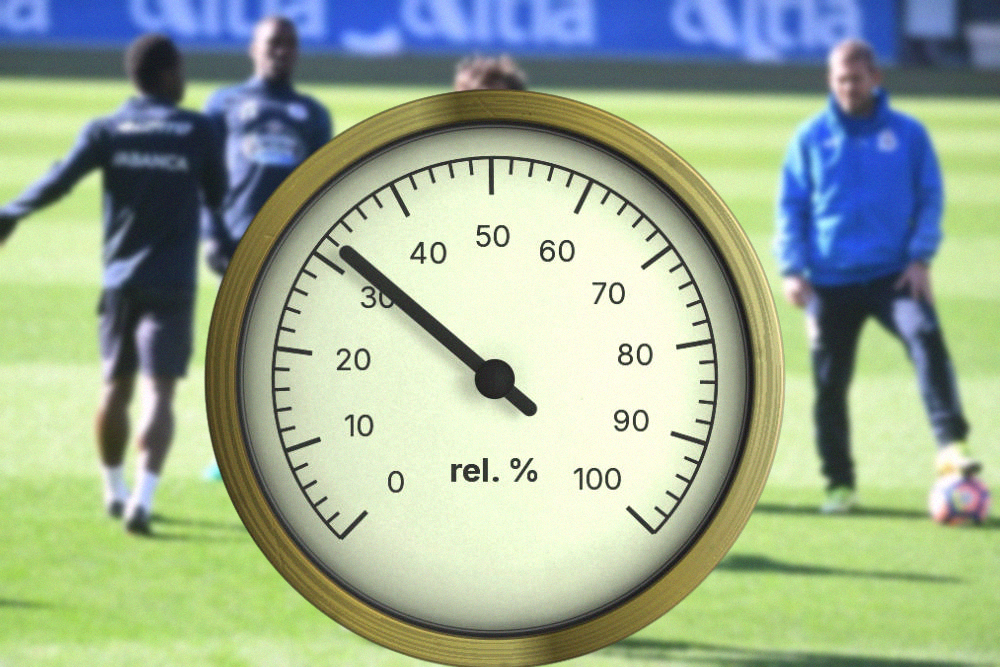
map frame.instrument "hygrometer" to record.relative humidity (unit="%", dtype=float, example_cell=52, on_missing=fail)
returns 32
